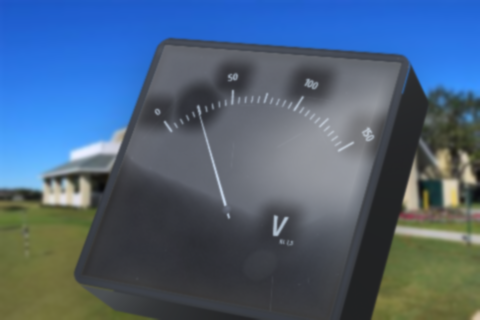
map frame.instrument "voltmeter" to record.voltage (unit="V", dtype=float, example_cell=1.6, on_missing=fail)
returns 25
